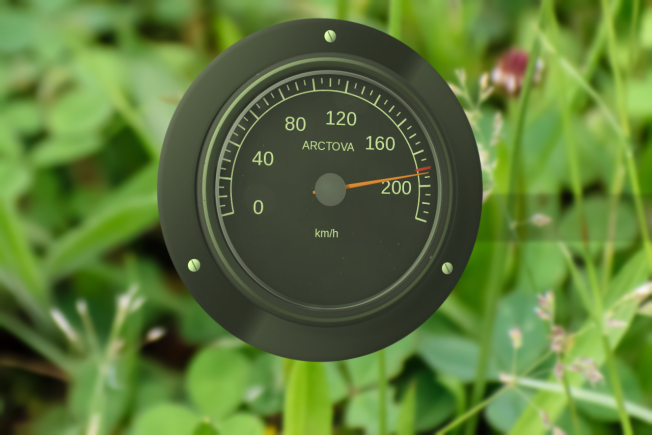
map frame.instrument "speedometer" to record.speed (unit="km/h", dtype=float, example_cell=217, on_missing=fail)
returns 192.5
